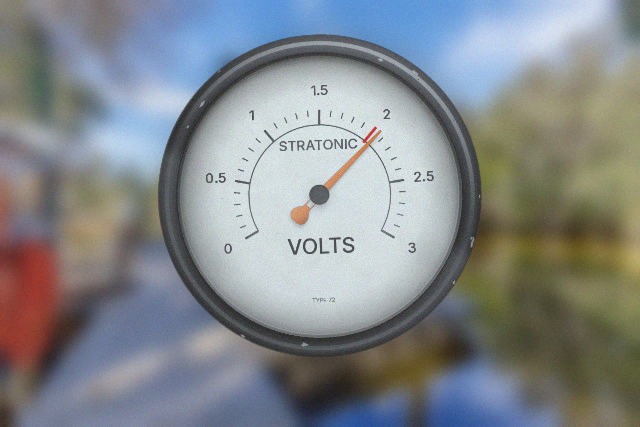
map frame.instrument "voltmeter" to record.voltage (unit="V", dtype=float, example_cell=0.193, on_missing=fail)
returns 2.05
